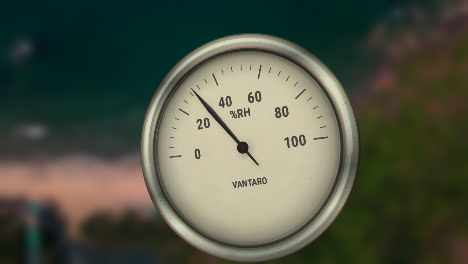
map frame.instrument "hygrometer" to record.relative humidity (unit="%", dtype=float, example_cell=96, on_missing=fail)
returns 30
